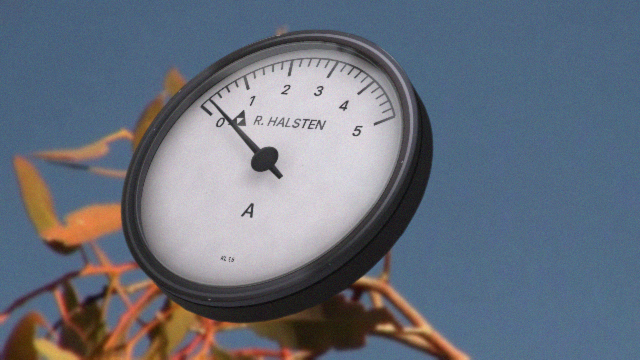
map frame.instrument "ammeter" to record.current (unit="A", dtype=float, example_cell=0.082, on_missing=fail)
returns 0.2
